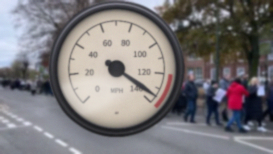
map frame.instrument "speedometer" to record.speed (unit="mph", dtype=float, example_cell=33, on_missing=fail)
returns 135
